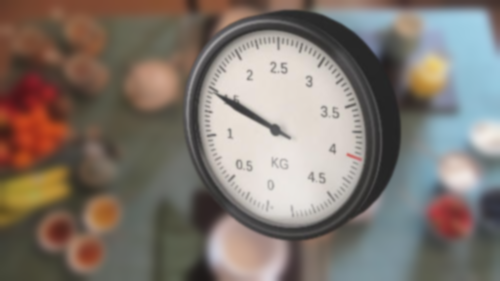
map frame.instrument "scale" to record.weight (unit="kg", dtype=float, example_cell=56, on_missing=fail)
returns 1.5
